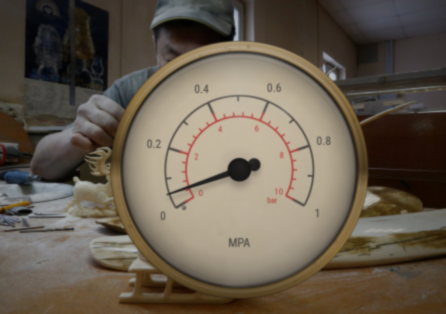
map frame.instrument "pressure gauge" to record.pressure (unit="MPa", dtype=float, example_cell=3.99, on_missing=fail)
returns 0.05
